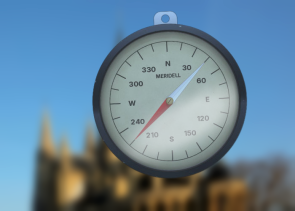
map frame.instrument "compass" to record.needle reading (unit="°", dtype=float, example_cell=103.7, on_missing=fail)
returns 225
